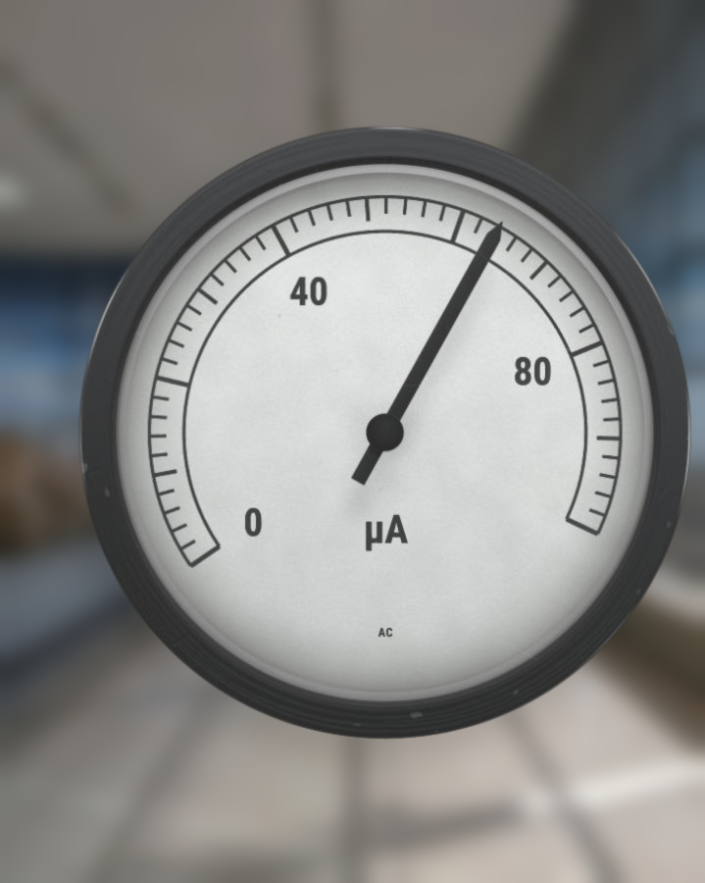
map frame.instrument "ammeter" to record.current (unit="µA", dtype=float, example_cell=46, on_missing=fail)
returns 64
